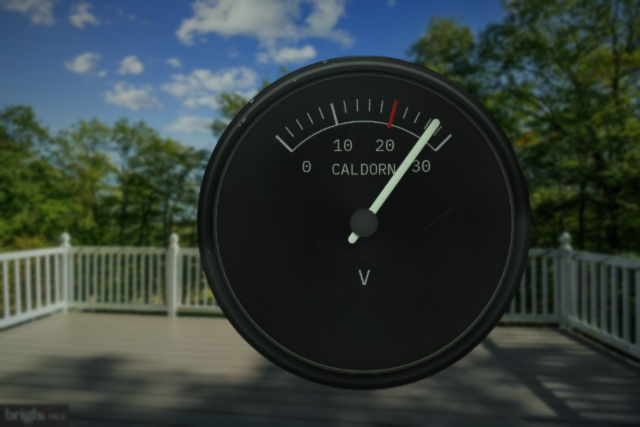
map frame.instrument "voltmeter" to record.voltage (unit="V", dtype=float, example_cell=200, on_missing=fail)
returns 27
